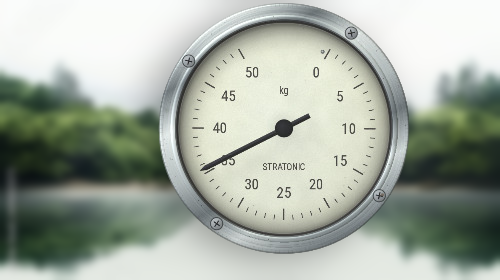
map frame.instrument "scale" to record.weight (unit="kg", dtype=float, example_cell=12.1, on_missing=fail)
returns 35.5
